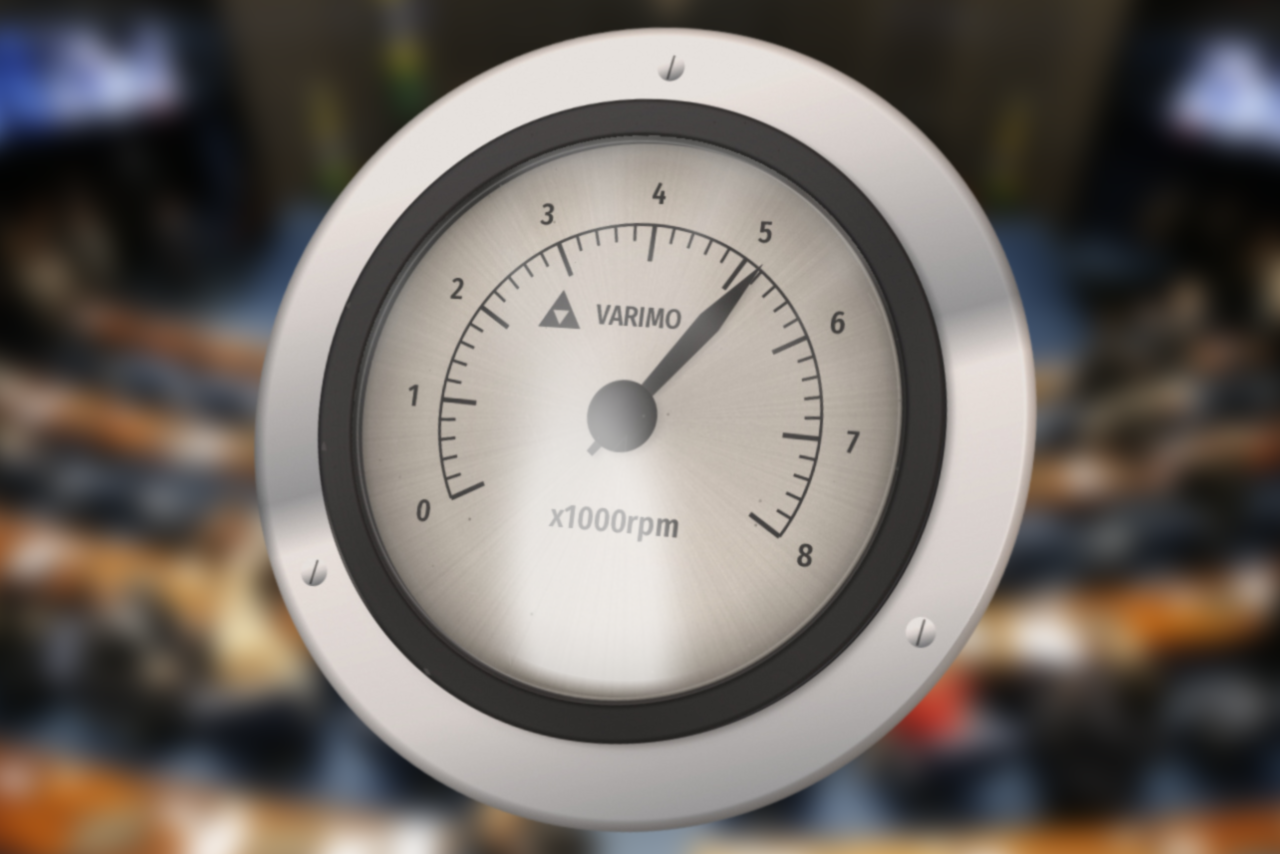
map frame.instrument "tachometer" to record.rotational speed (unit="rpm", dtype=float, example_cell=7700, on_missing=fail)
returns 5200
